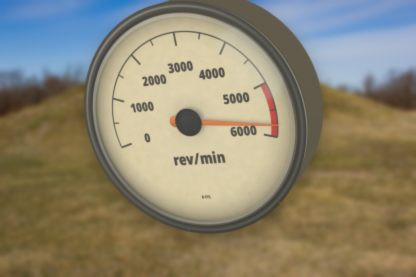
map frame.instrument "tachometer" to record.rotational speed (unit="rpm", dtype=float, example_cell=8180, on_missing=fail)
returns 5750
